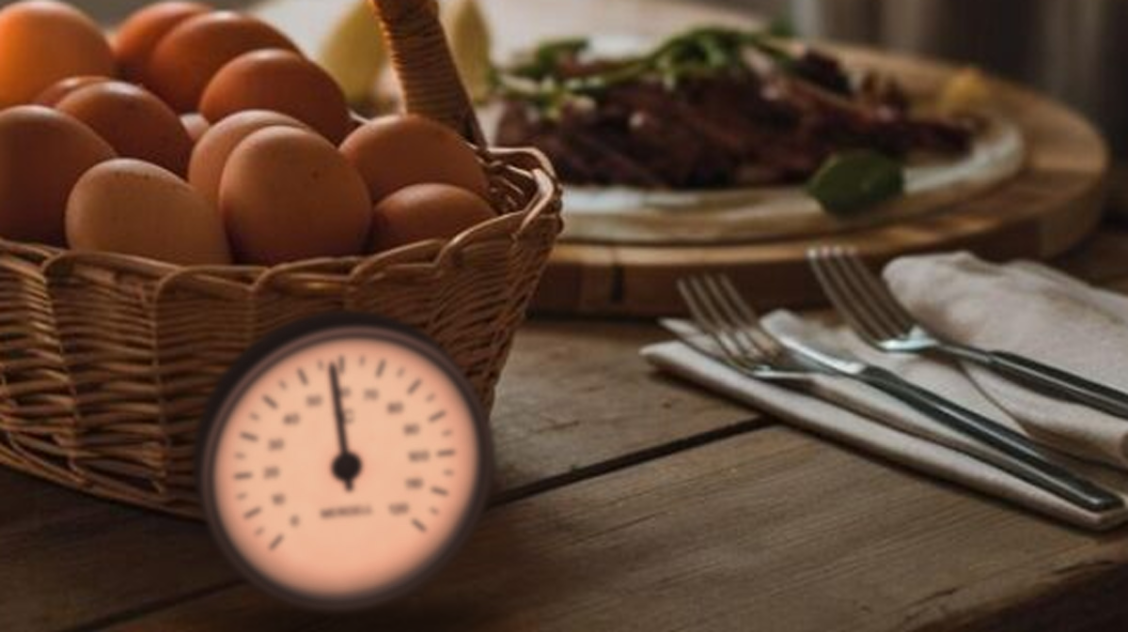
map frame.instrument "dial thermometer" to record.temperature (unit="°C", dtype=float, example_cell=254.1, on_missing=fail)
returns 57.5
